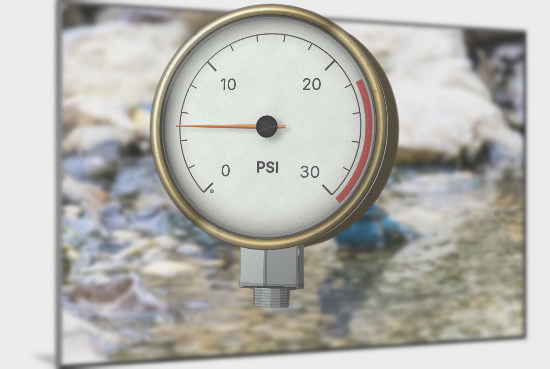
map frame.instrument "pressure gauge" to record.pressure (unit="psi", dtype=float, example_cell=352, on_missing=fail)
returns 5
